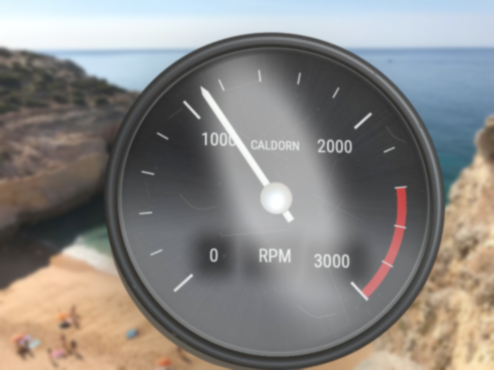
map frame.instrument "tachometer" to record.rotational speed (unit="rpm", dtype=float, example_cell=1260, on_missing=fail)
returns 1100
